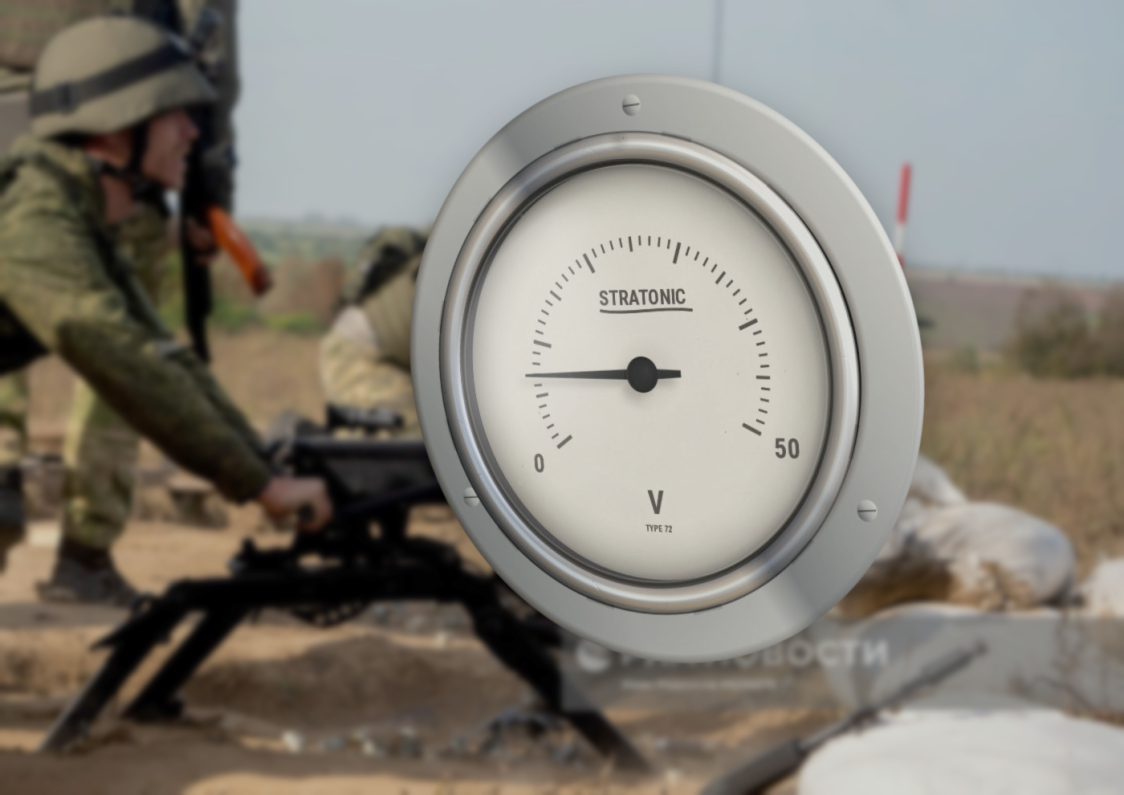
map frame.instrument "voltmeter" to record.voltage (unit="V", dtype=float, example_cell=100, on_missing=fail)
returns 7
